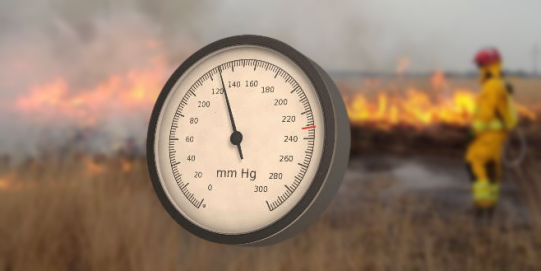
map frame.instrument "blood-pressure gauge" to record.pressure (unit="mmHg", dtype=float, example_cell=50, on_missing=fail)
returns 130
